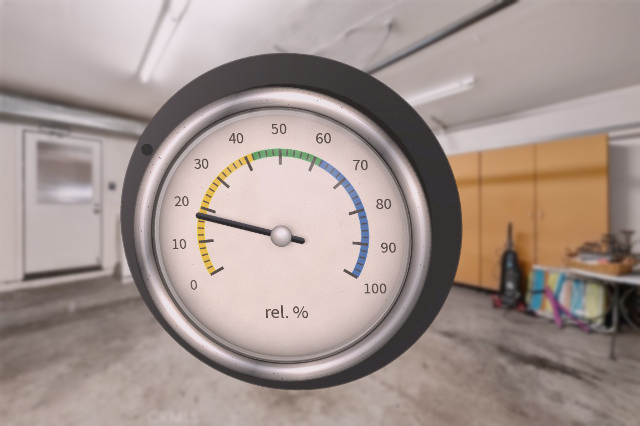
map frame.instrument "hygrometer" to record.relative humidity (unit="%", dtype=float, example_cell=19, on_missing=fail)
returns 18
